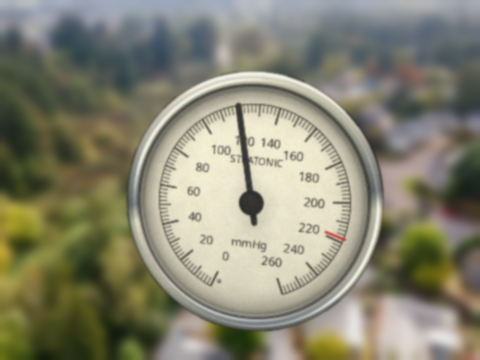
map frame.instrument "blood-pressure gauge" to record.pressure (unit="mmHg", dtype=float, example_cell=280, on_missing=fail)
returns 120
